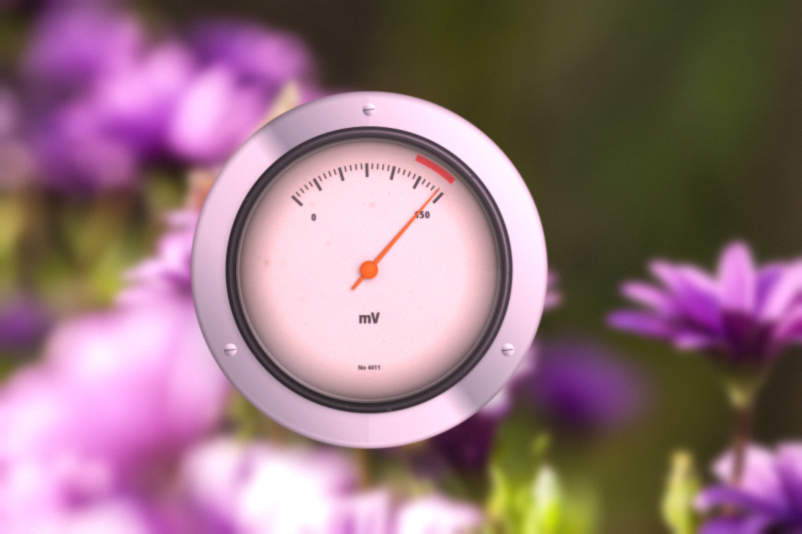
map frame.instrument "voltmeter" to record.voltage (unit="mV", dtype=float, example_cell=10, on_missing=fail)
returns 145
